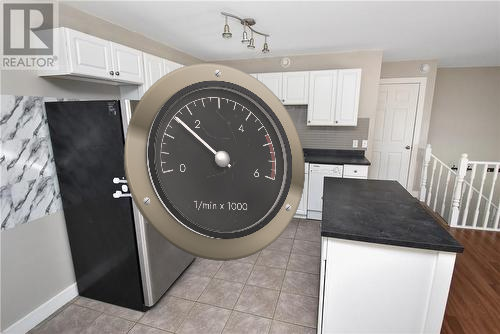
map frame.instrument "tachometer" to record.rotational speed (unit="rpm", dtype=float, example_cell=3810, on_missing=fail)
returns 1500
